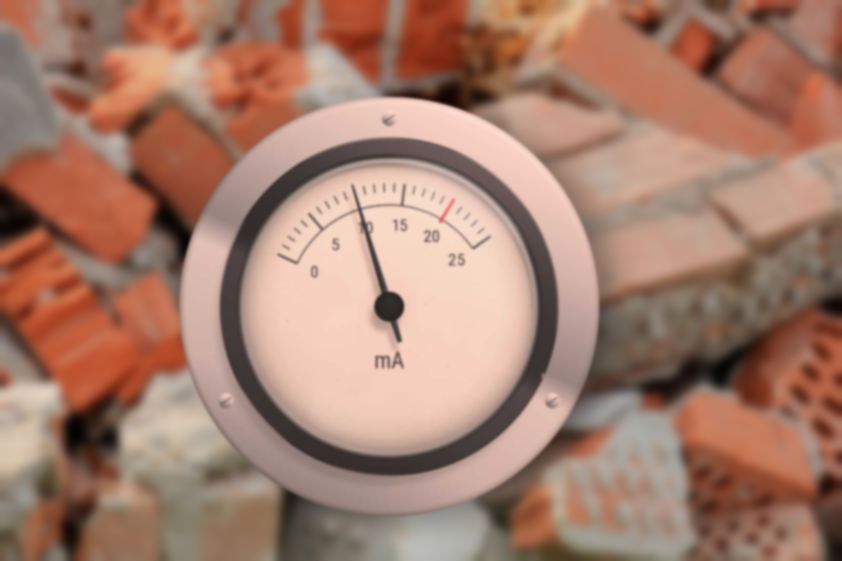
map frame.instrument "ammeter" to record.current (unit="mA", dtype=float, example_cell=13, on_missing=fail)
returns 10
